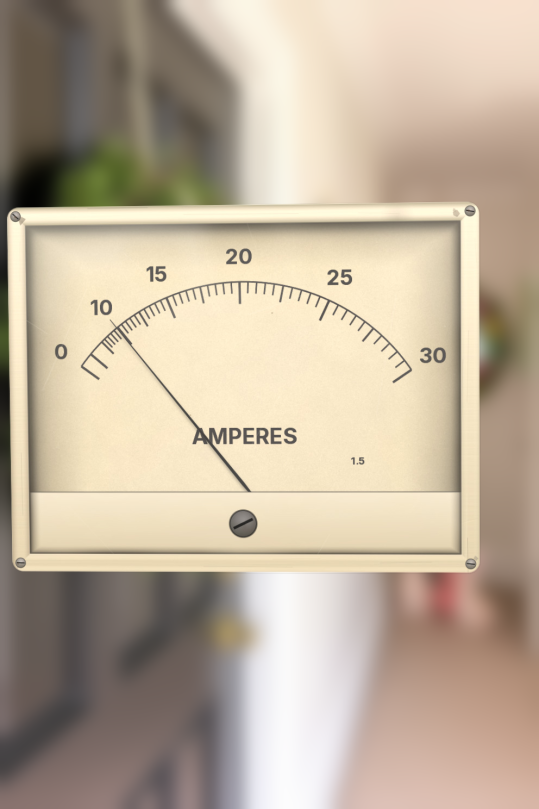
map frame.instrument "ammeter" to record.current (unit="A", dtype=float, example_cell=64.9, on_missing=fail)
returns 10
